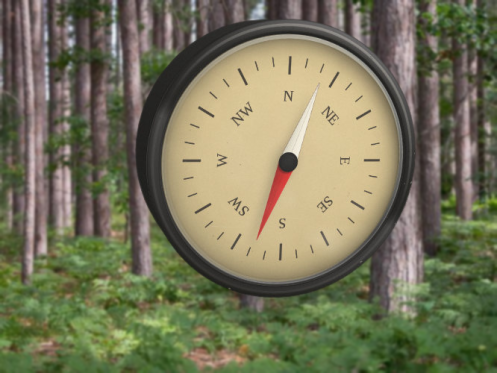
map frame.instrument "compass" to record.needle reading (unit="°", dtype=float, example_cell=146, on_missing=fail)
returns 200
